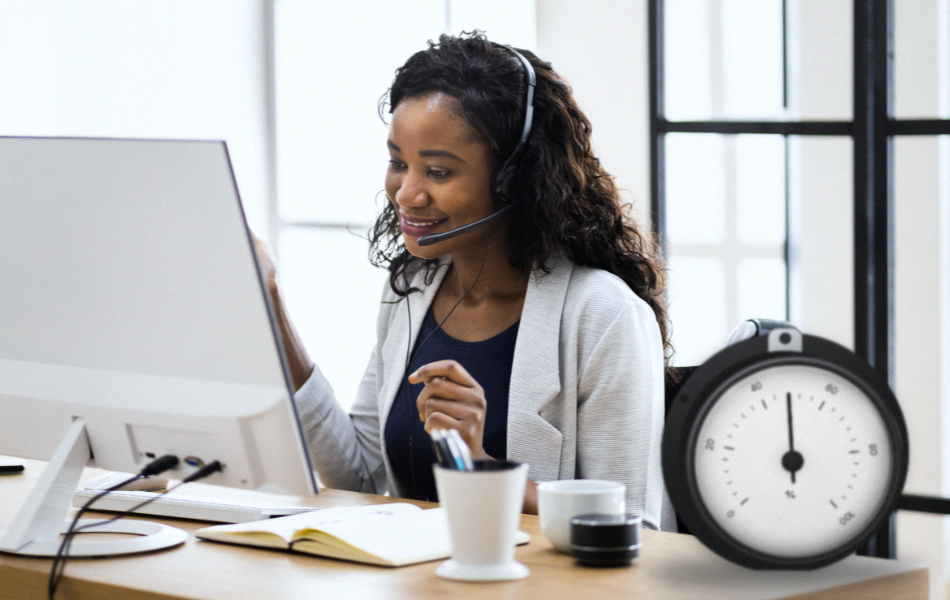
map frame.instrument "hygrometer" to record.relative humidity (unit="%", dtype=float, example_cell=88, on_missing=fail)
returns 48
